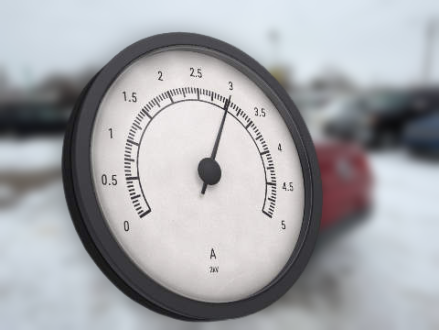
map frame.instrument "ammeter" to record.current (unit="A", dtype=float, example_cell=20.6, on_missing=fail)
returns 3
